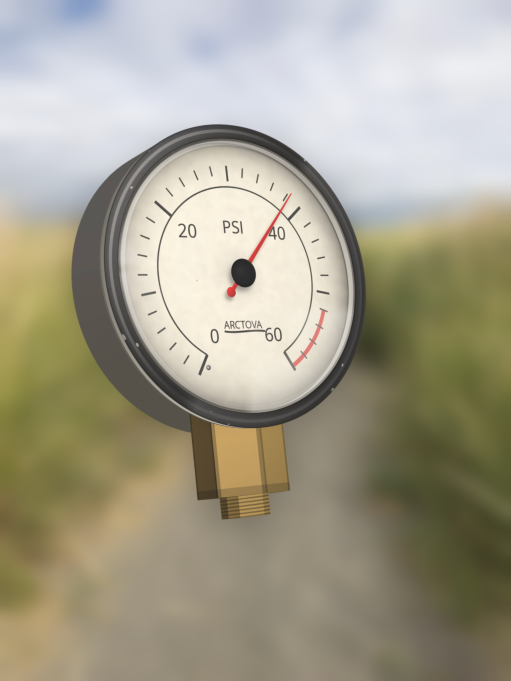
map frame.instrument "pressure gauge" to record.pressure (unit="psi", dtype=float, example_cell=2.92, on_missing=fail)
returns 38
